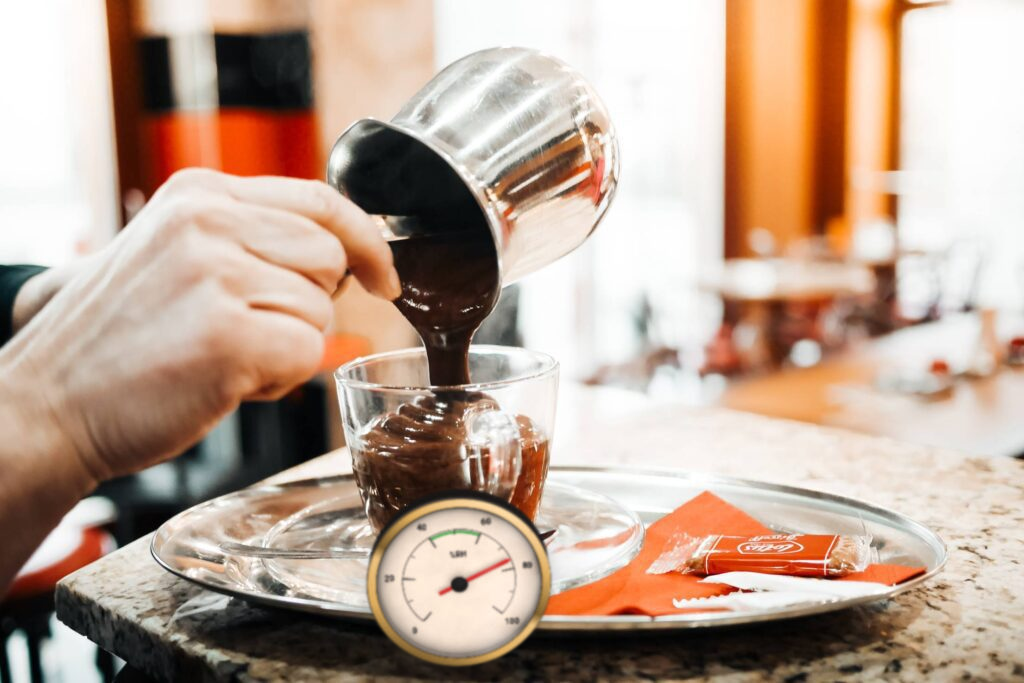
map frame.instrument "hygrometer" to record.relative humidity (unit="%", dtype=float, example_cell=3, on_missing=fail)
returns 75
